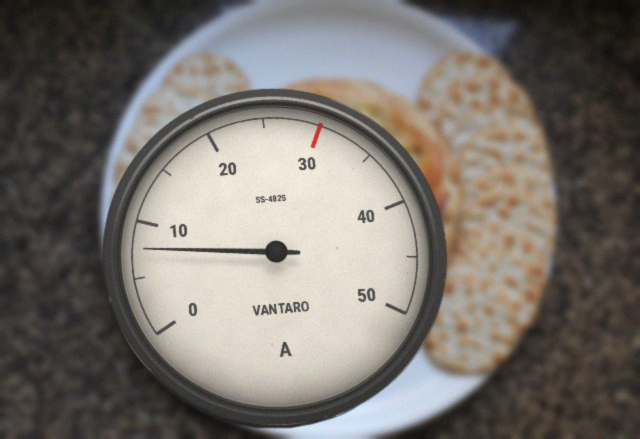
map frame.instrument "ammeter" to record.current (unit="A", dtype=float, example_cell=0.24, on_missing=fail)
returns 7.5
